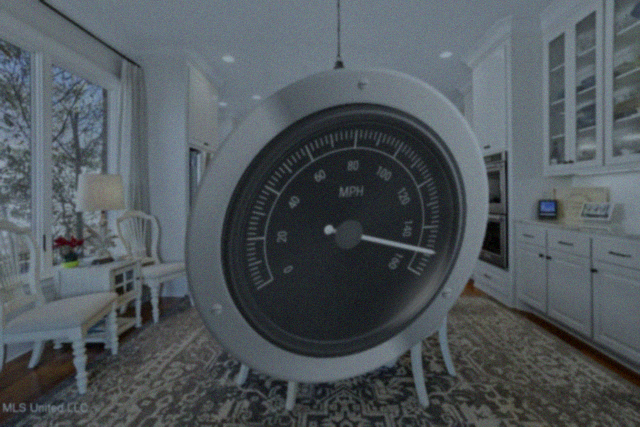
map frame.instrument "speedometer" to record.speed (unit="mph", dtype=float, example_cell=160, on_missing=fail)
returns 150
